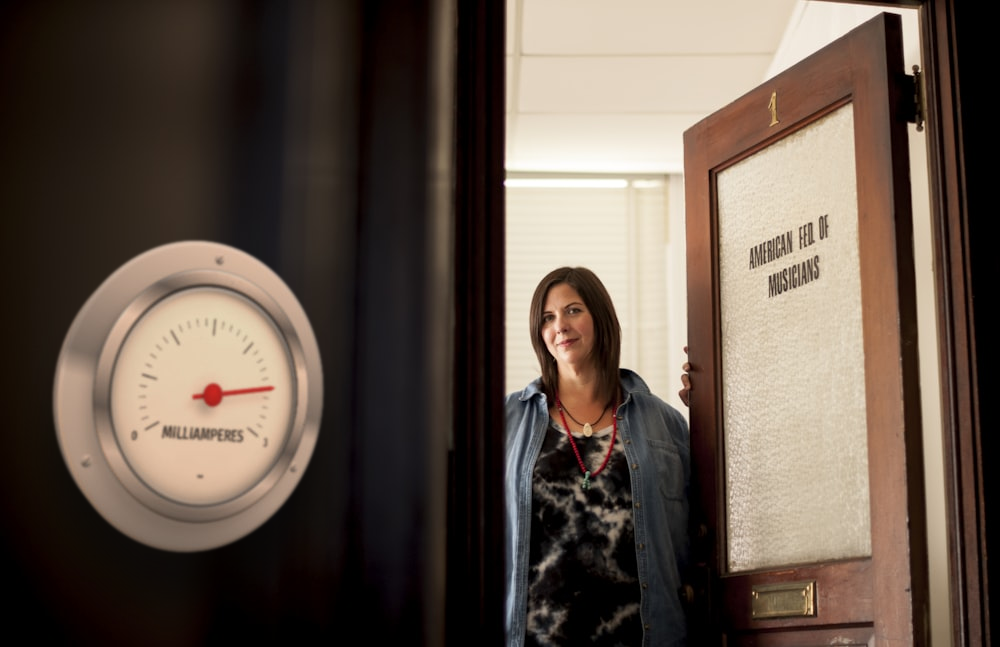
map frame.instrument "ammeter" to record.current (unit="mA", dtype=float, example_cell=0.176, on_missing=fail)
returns 2.5
